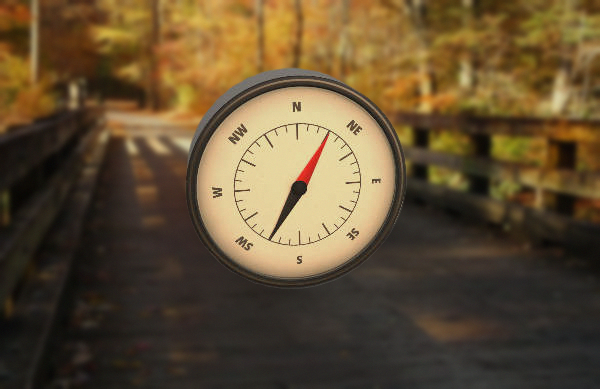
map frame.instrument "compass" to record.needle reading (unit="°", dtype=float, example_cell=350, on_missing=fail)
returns 30
